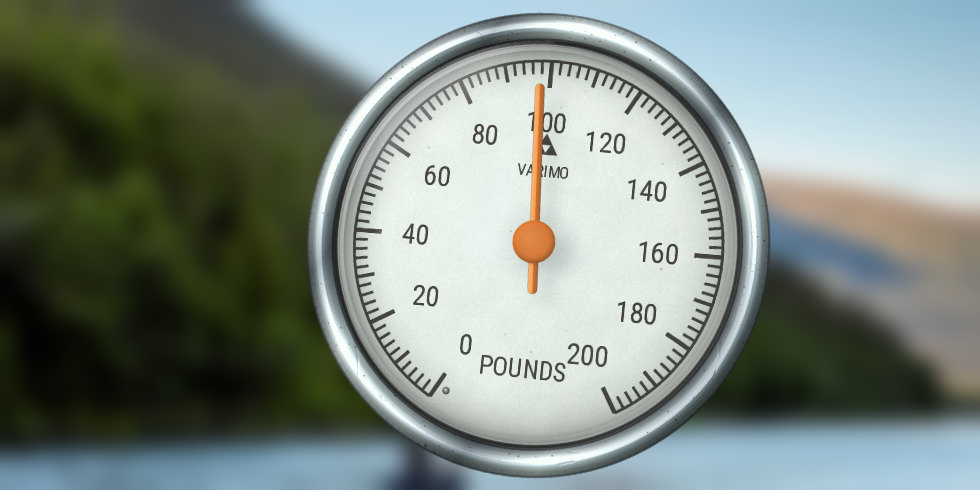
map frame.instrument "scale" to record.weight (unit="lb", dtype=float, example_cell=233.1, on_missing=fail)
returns 98
